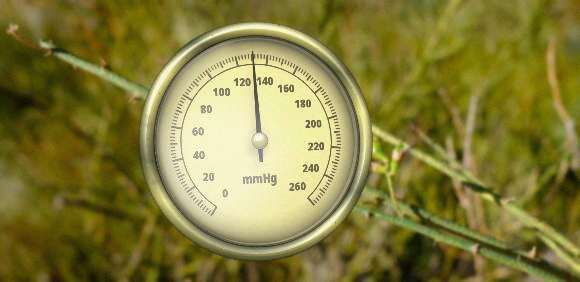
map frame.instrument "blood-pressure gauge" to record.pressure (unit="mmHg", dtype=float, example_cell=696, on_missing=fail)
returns 130
